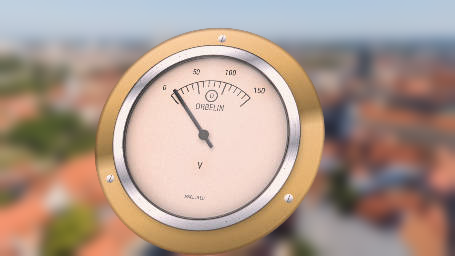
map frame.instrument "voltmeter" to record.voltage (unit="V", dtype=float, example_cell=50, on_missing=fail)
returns 10
